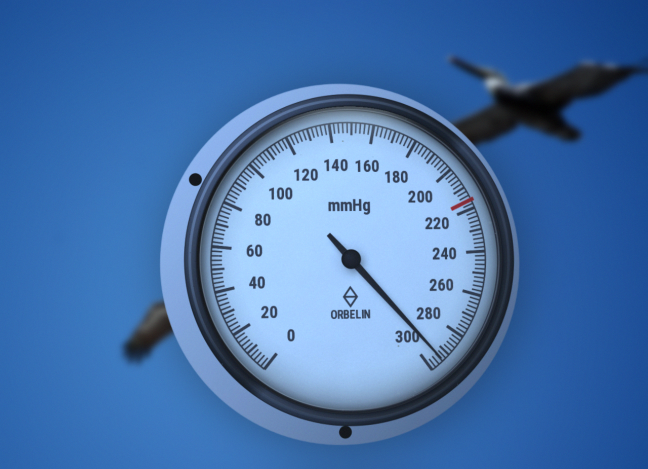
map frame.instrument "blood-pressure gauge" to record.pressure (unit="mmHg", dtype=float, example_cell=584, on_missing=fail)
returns 294
